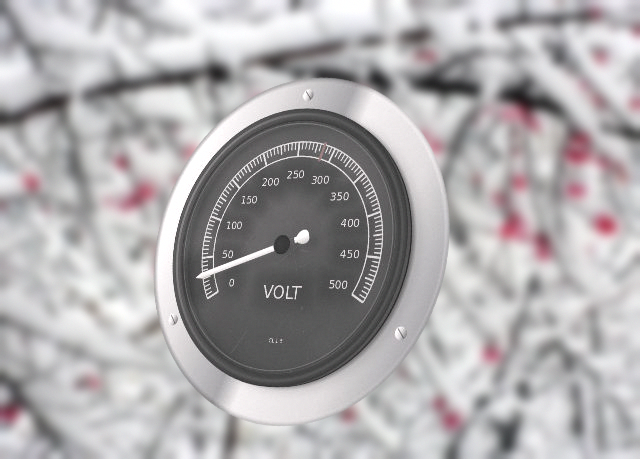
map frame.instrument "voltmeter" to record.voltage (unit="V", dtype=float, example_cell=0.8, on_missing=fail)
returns 25
